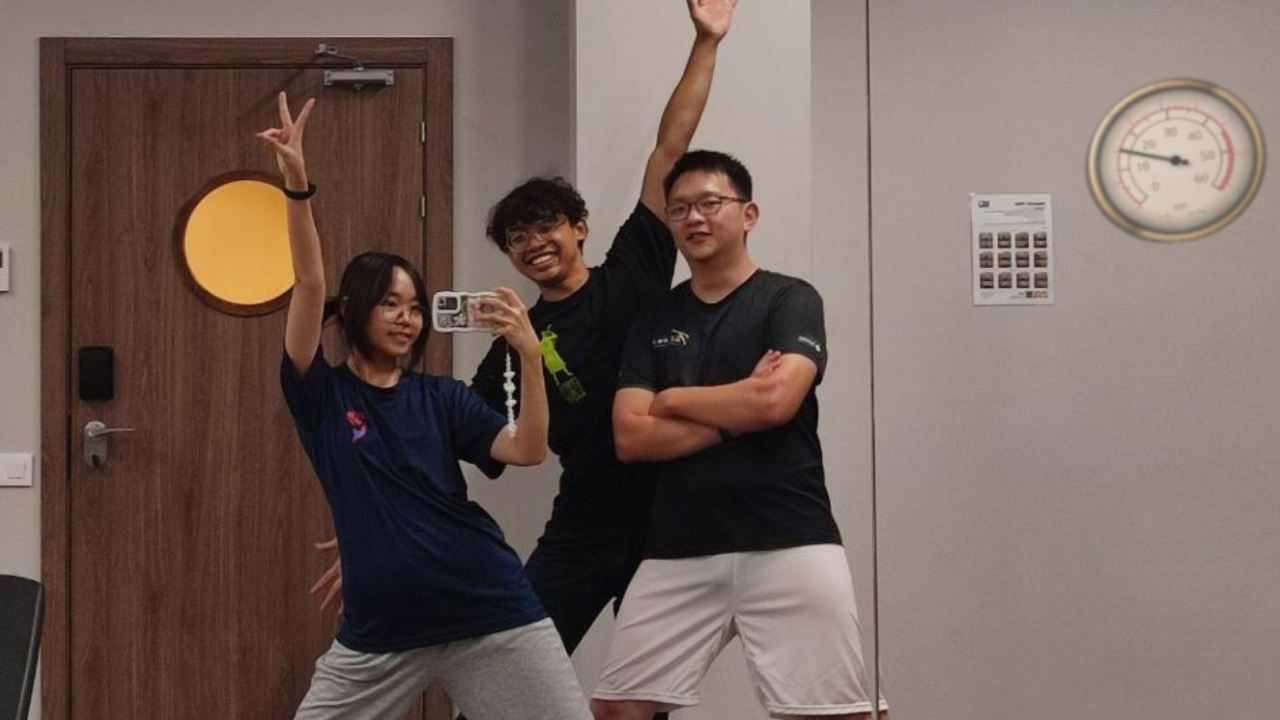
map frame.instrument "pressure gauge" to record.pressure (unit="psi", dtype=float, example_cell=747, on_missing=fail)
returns 15
